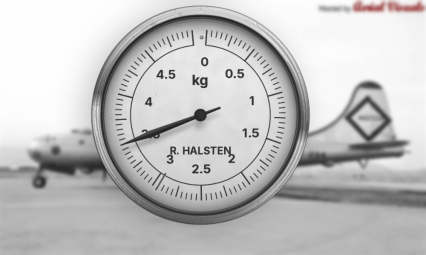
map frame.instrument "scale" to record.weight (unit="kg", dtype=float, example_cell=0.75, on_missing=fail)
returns 3.5
